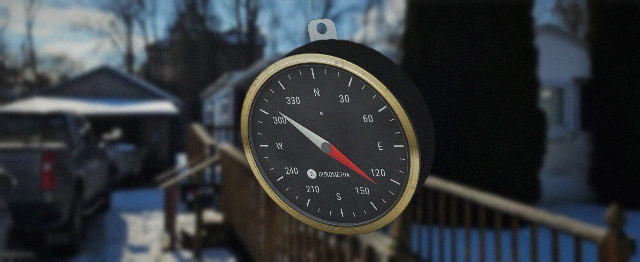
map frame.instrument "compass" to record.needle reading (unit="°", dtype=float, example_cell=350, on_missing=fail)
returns 130
